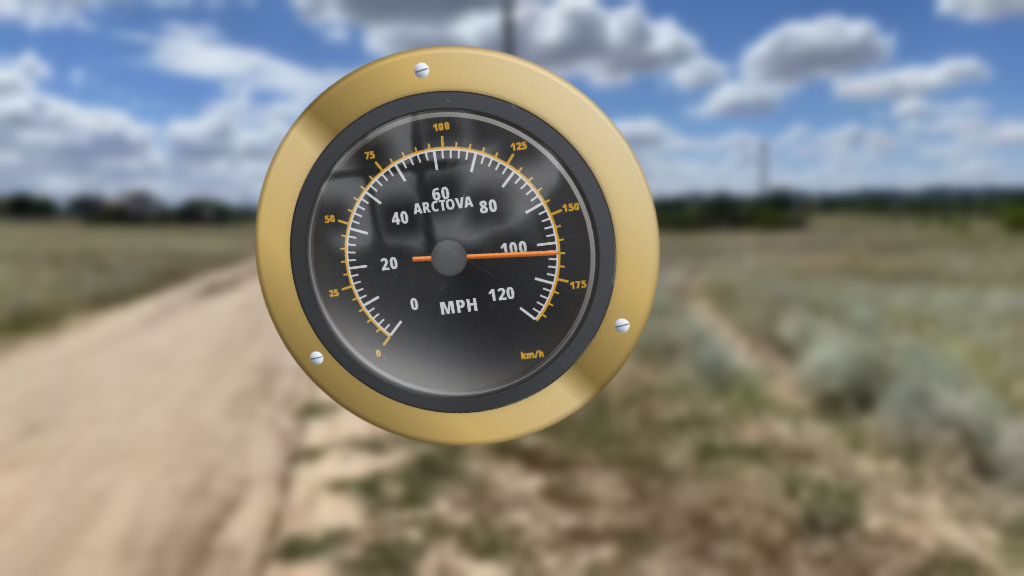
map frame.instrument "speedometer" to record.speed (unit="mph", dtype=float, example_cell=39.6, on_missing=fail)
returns 102
